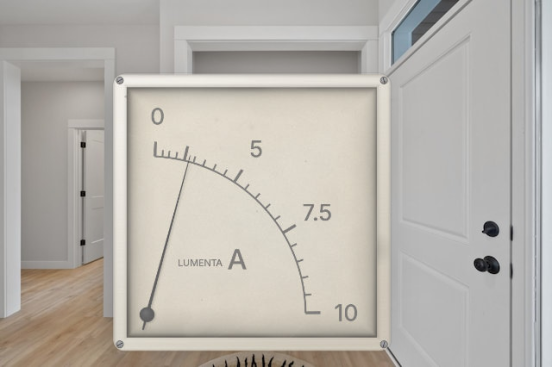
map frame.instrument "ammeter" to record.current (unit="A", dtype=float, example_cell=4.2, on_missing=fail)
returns 2.75
